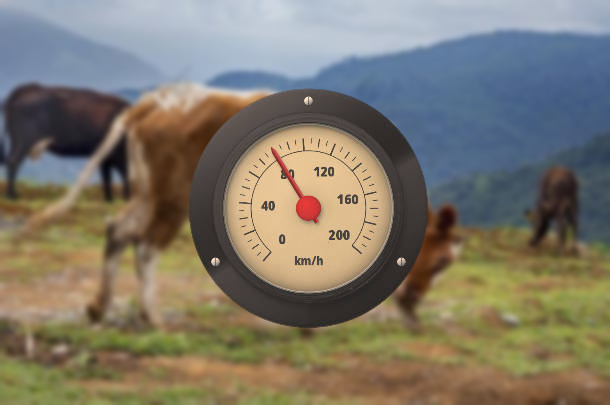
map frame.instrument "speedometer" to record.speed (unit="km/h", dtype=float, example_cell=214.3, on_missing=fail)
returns 80
